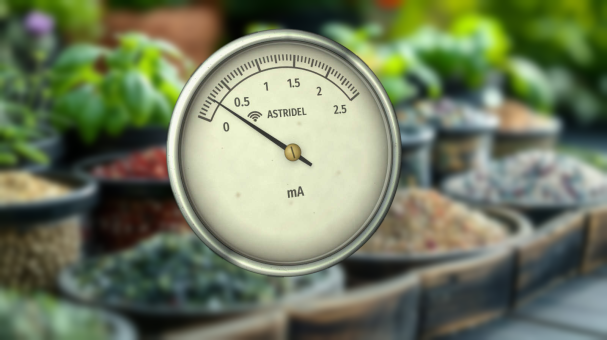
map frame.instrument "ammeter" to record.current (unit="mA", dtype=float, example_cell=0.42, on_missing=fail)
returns 0.25
